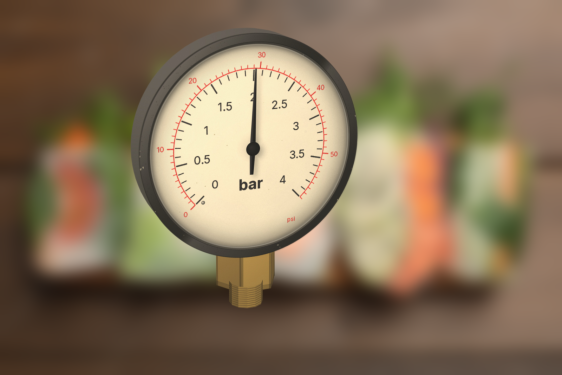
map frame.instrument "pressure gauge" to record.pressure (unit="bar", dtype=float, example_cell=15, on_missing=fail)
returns 2
